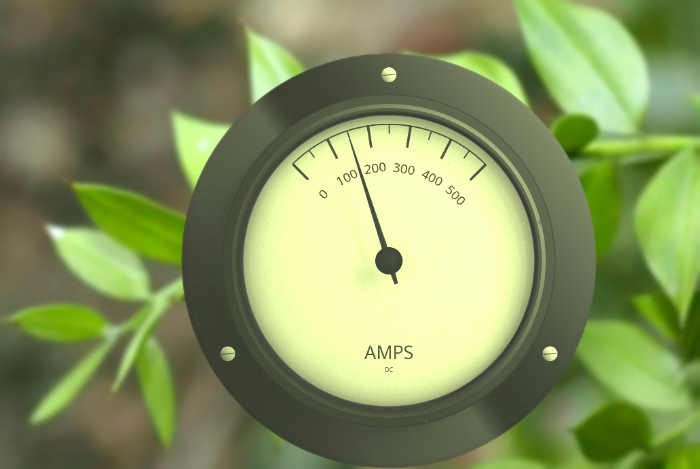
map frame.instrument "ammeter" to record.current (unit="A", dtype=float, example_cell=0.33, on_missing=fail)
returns 150
